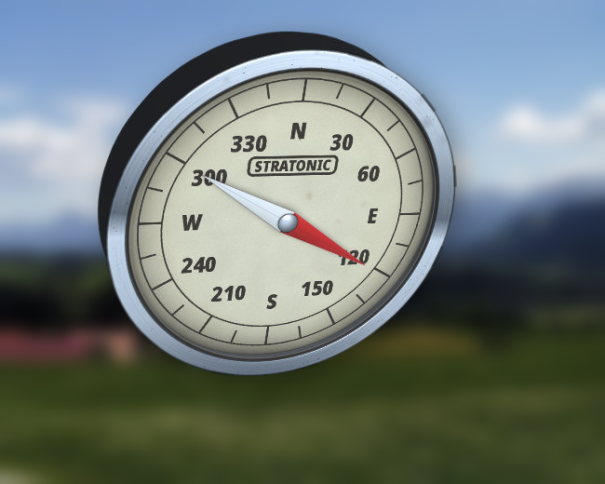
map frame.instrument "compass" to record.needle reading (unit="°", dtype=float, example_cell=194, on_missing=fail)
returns 120
